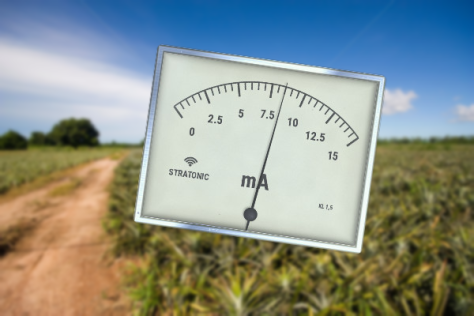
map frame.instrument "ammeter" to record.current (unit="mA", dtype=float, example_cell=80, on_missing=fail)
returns 8.5
